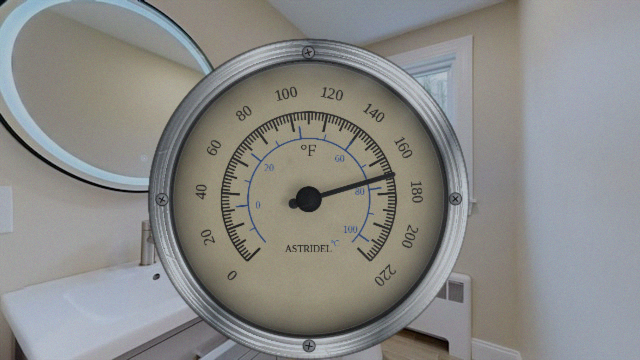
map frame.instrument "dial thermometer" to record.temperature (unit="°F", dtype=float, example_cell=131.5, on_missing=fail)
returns 170
